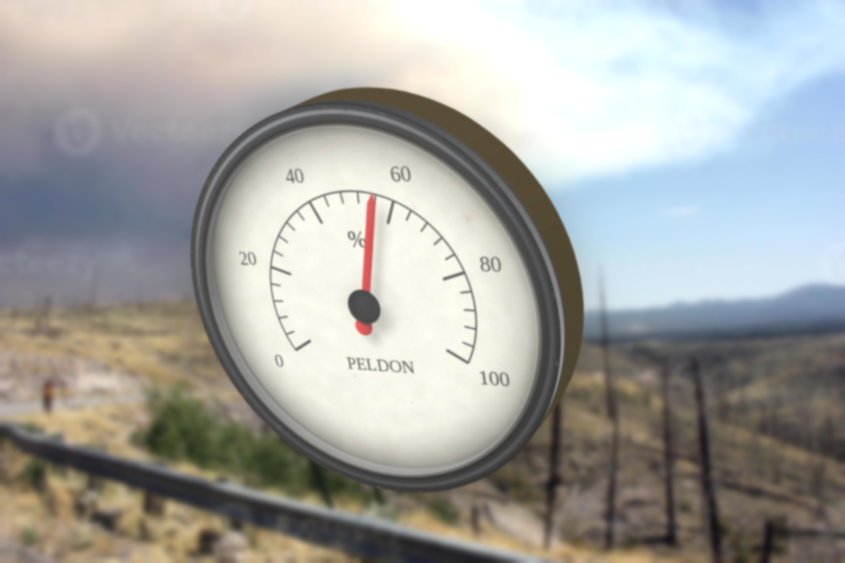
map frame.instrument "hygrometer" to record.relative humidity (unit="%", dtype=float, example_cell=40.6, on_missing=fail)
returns 56
